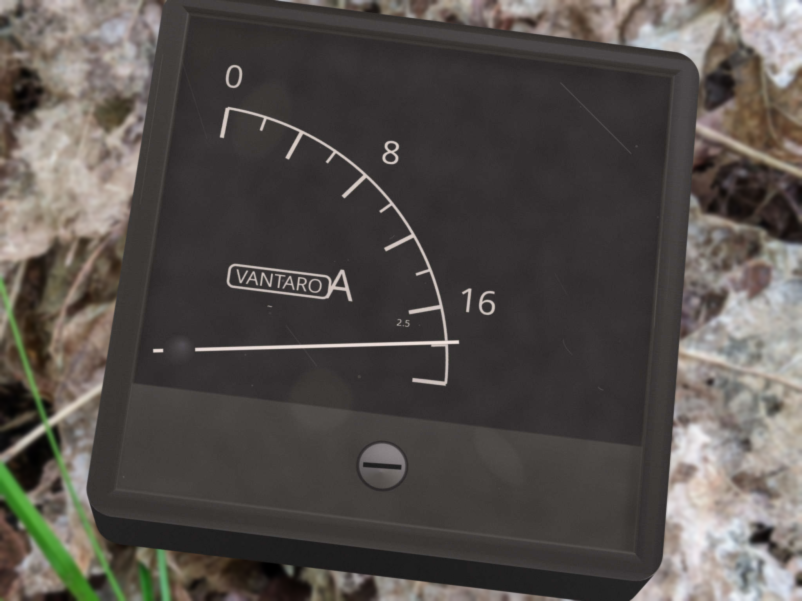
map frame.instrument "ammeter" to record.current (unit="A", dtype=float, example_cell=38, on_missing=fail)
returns 18
